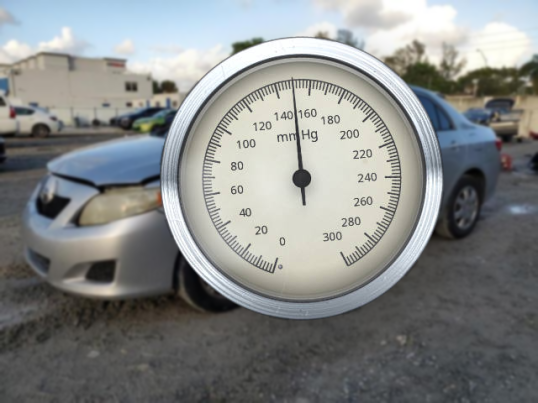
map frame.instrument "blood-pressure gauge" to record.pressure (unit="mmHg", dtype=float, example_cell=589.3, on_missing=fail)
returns 150
